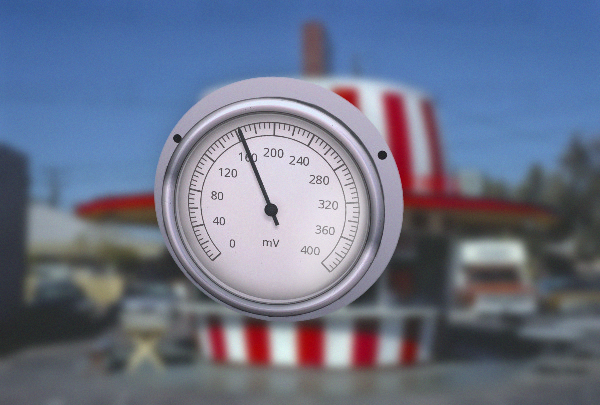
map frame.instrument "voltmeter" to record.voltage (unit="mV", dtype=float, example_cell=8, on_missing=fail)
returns 165
